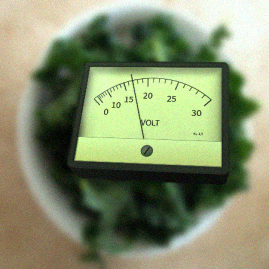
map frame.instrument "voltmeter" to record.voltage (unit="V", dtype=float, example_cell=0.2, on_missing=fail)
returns 17
